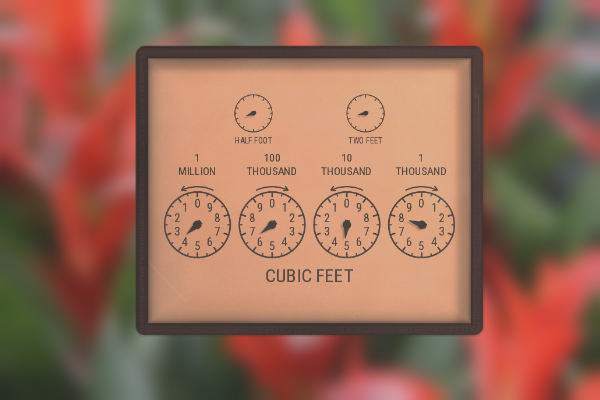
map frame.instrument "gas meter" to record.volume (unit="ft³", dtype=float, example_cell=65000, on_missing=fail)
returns 364800
